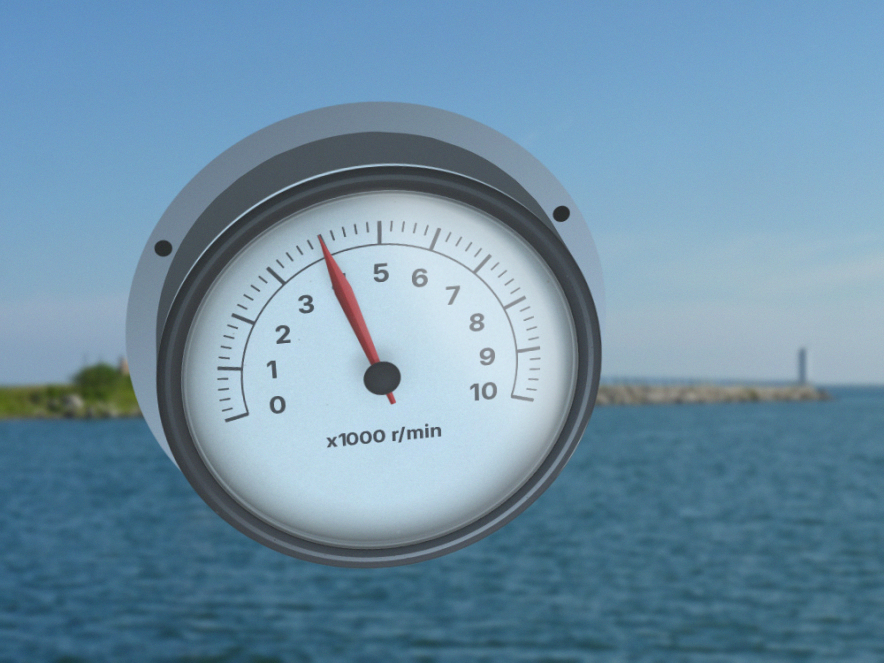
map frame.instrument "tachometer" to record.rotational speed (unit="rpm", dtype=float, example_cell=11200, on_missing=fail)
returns 4000
